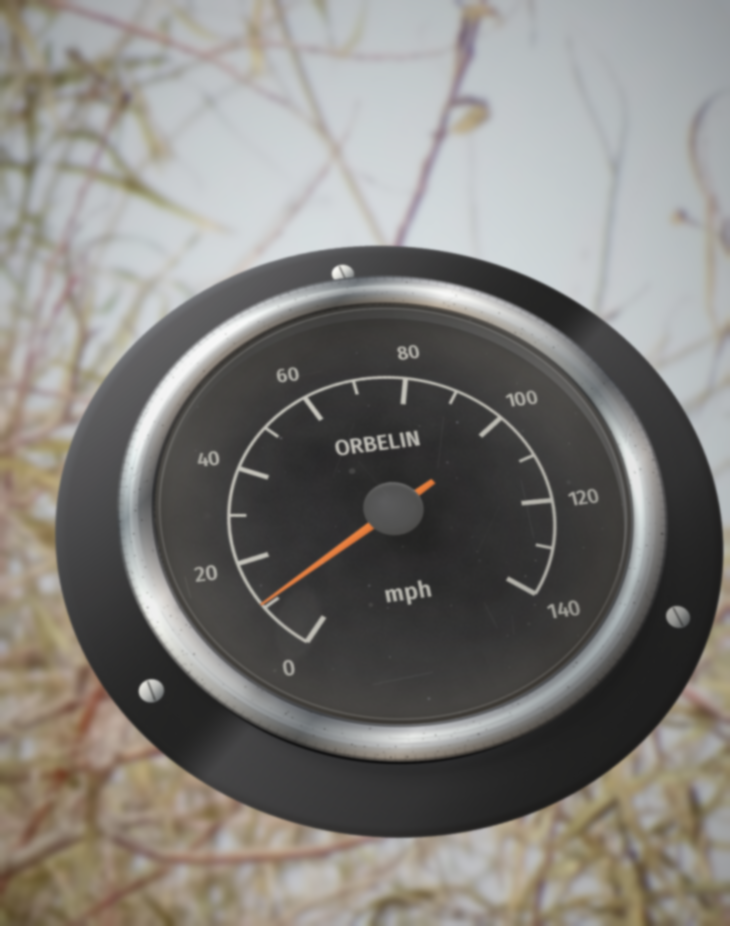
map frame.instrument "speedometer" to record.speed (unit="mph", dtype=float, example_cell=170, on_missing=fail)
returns 10
